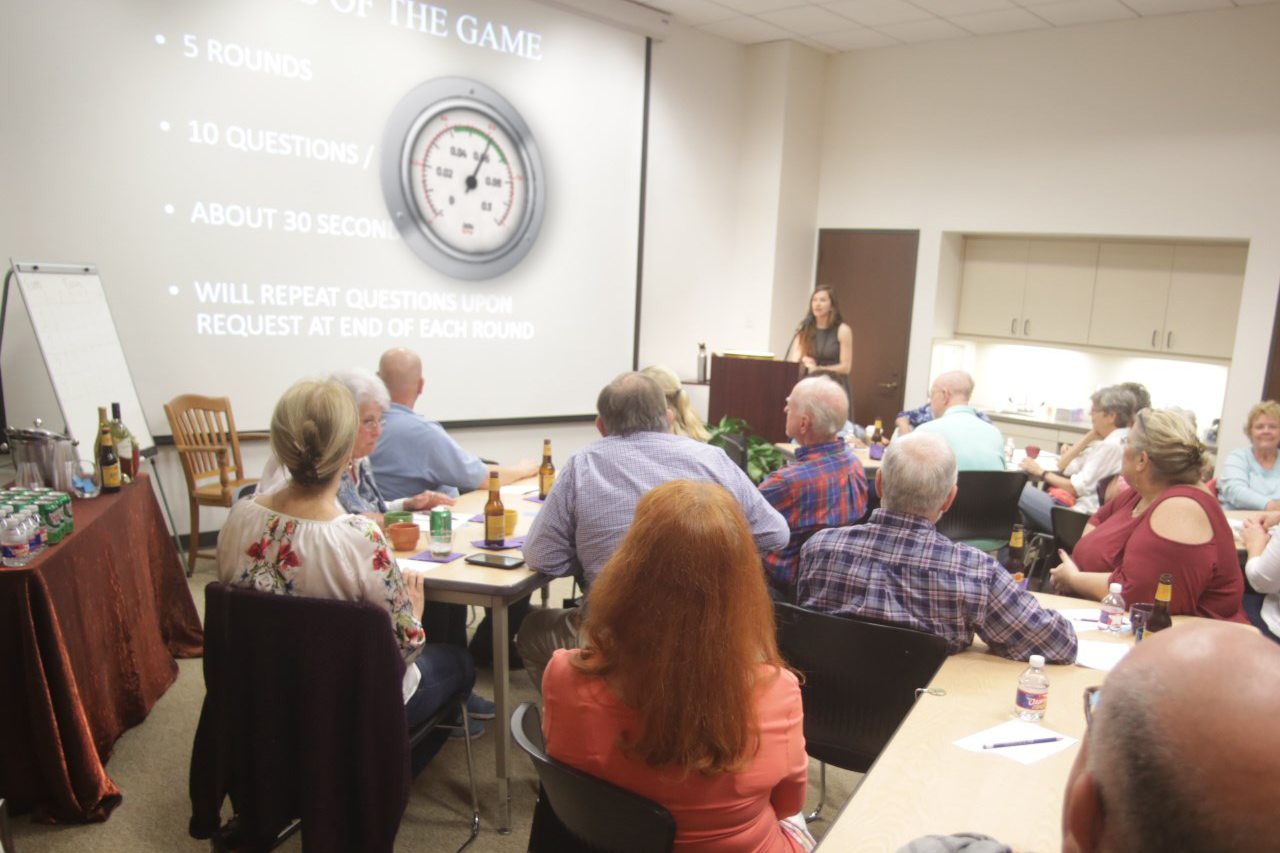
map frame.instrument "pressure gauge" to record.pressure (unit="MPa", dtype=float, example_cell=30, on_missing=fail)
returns 0.06
